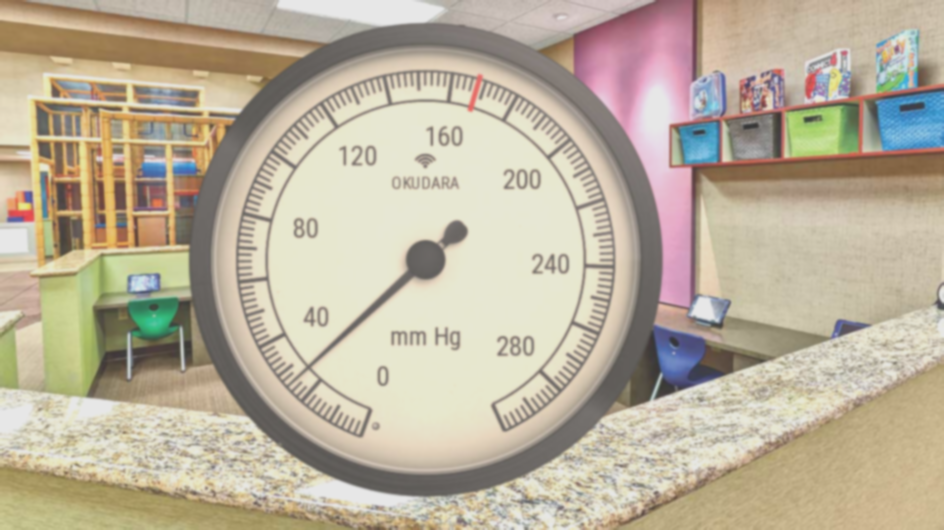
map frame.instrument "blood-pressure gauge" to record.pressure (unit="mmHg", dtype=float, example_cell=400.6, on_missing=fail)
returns 26
